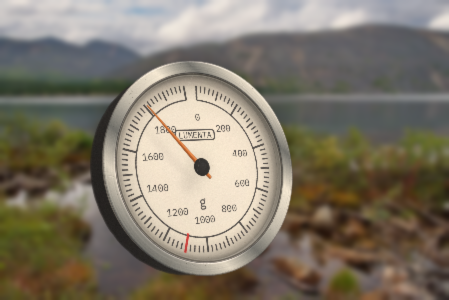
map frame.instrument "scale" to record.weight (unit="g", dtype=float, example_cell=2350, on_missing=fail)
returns 1800
